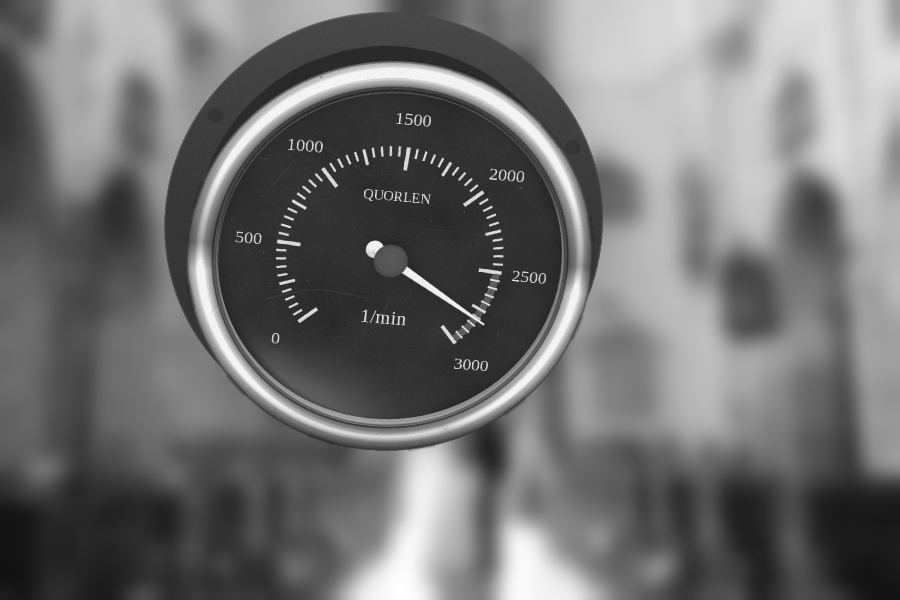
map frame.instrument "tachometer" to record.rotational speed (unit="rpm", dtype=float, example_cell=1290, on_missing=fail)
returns 2800
